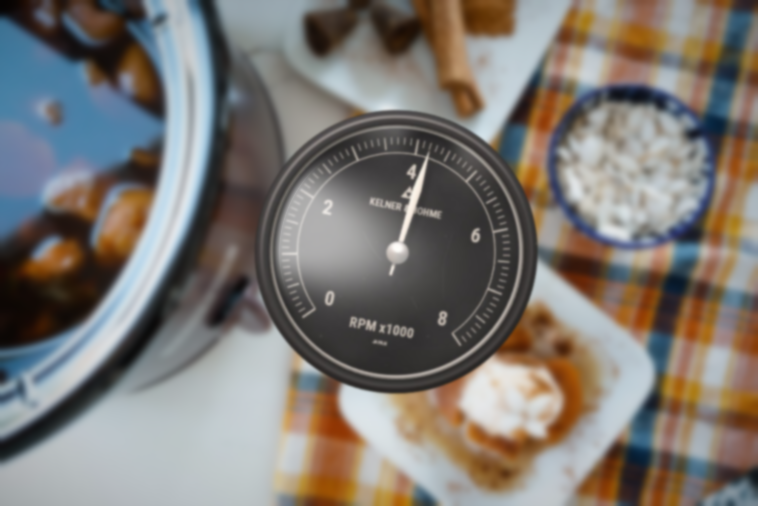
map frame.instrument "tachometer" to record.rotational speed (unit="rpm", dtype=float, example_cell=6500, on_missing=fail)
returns 4200
